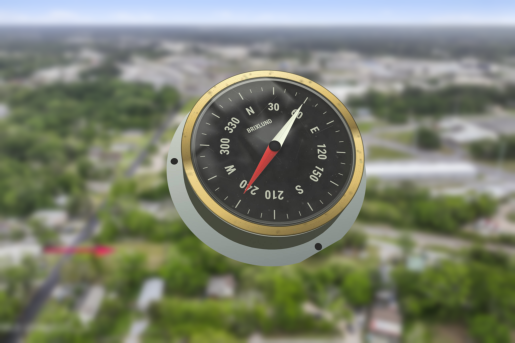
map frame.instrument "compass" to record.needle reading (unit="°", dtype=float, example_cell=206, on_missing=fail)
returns 240
